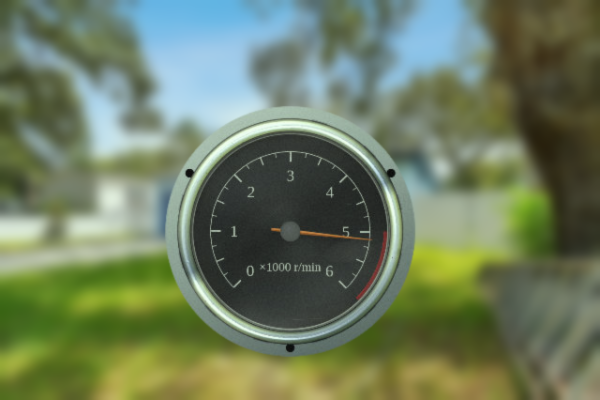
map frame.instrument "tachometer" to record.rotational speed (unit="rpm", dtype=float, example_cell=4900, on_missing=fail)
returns 5125
